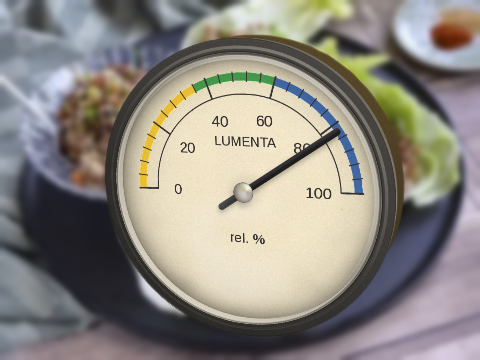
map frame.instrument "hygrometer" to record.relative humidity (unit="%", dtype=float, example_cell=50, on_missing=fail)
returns 82
